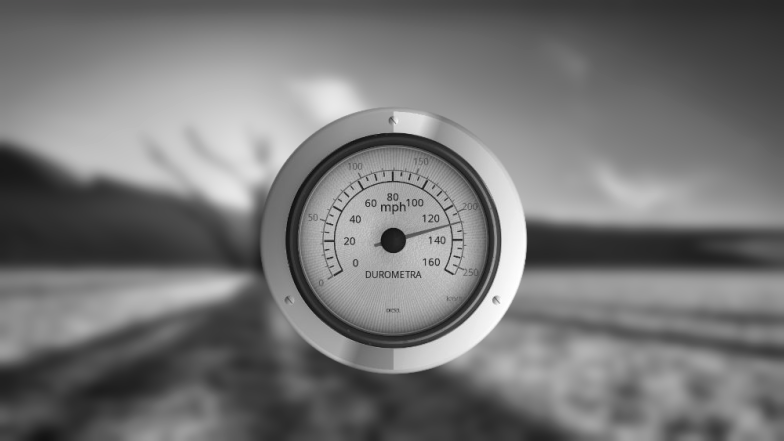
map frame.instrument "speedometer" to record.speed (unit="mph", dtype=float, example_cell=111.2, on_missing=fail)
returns 130
